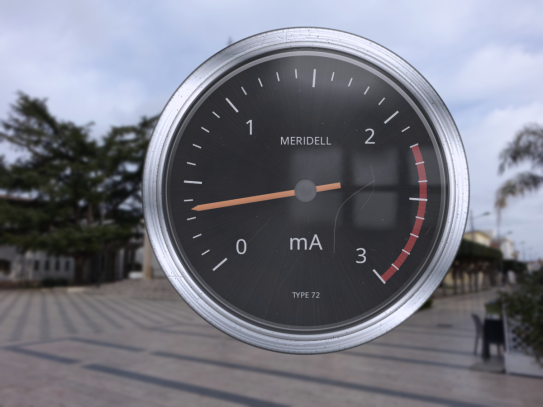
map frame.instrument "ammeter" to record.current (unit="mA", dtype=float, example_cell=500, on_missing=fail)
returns 0.35
